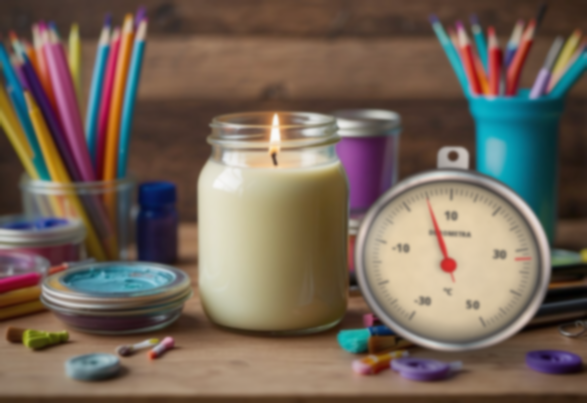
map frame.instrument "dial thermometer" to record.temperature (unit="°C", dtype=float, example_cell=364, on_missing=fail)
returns 5
